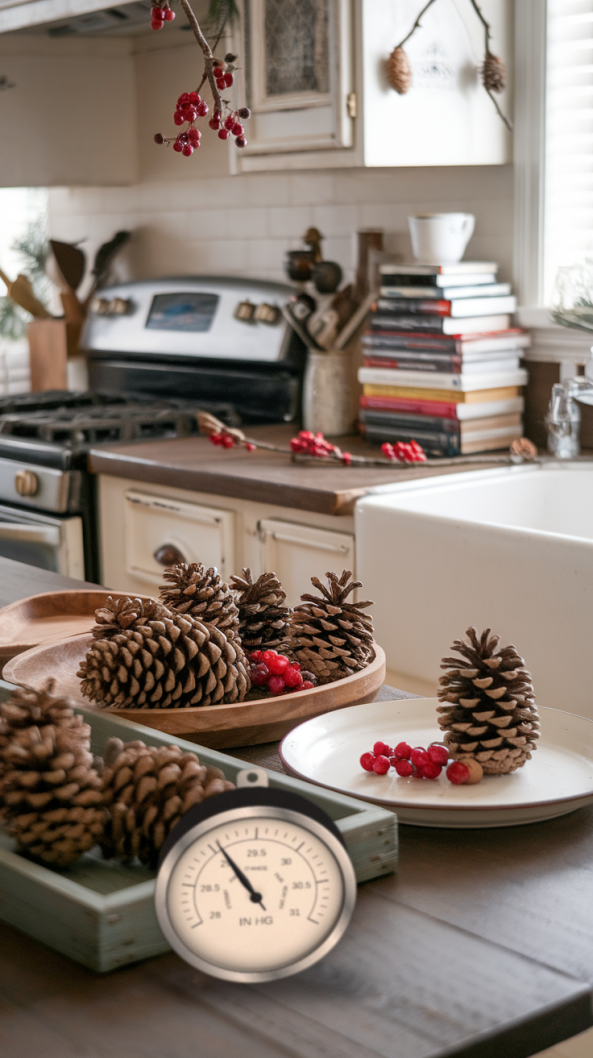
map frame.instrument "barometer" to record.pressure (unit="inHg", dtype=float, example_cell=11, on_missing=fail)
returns 29.1
